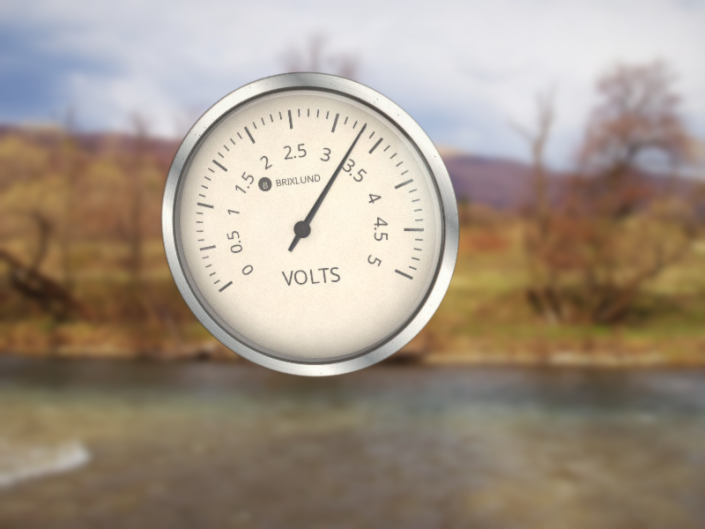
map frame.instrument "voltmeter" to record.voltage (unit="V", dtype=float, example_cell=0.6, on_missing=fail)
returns 3.3
